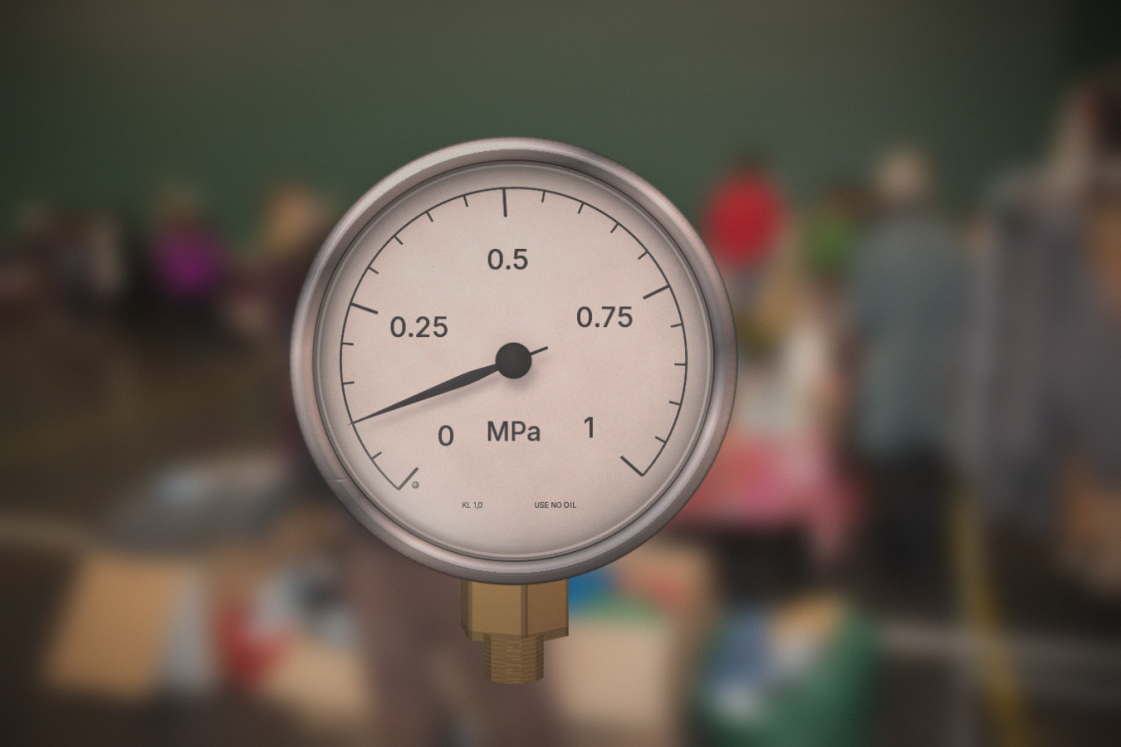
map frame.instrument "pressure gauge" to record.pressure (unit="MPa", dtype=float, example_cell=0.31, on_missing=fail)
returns 0.1
